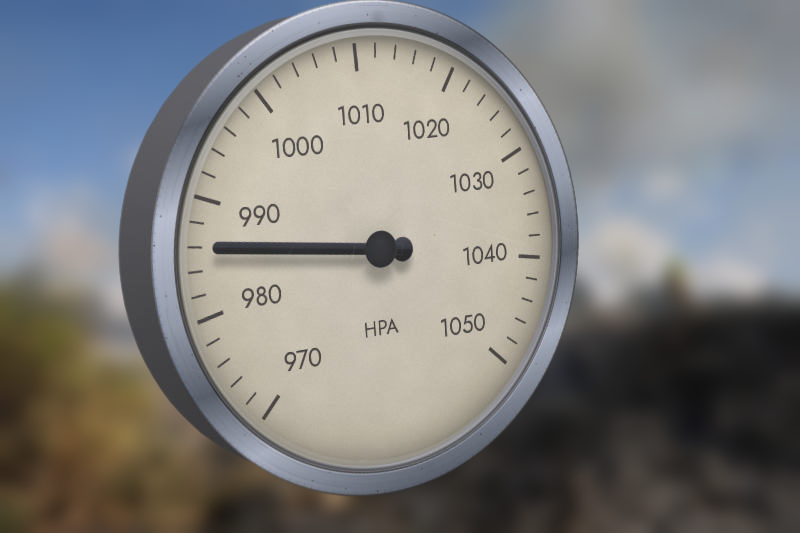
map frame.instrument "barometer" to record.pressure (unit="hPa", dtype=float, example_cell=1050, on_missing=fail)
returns 986
